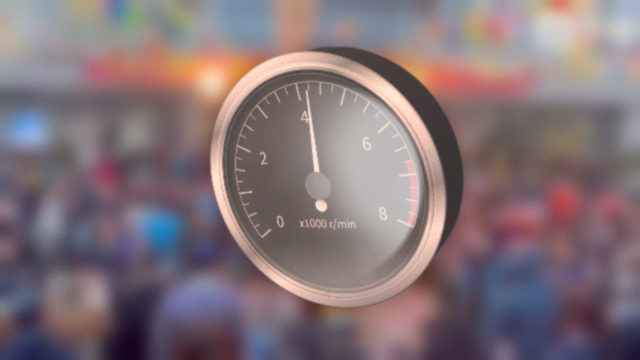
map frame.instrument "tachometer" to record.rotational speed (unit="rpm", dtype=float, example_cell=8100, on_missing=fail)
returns 4250
